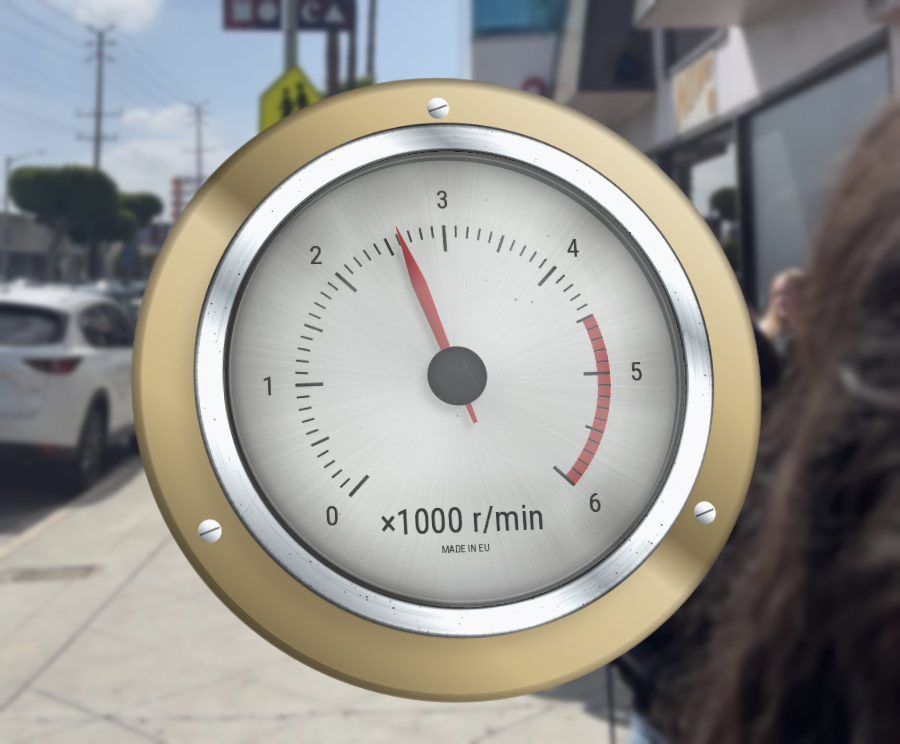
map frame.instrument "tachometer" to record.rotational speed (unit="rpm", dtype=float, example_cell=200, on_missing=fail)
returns 2600
